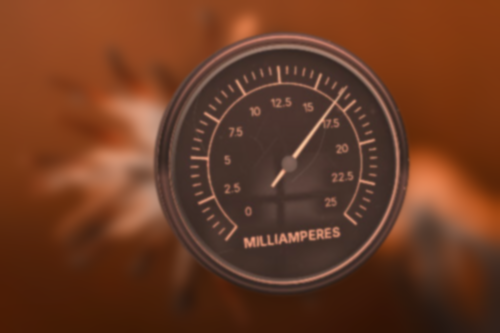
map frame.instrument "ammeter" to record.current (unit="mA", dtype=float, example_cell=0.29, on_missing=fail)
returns 16.5
